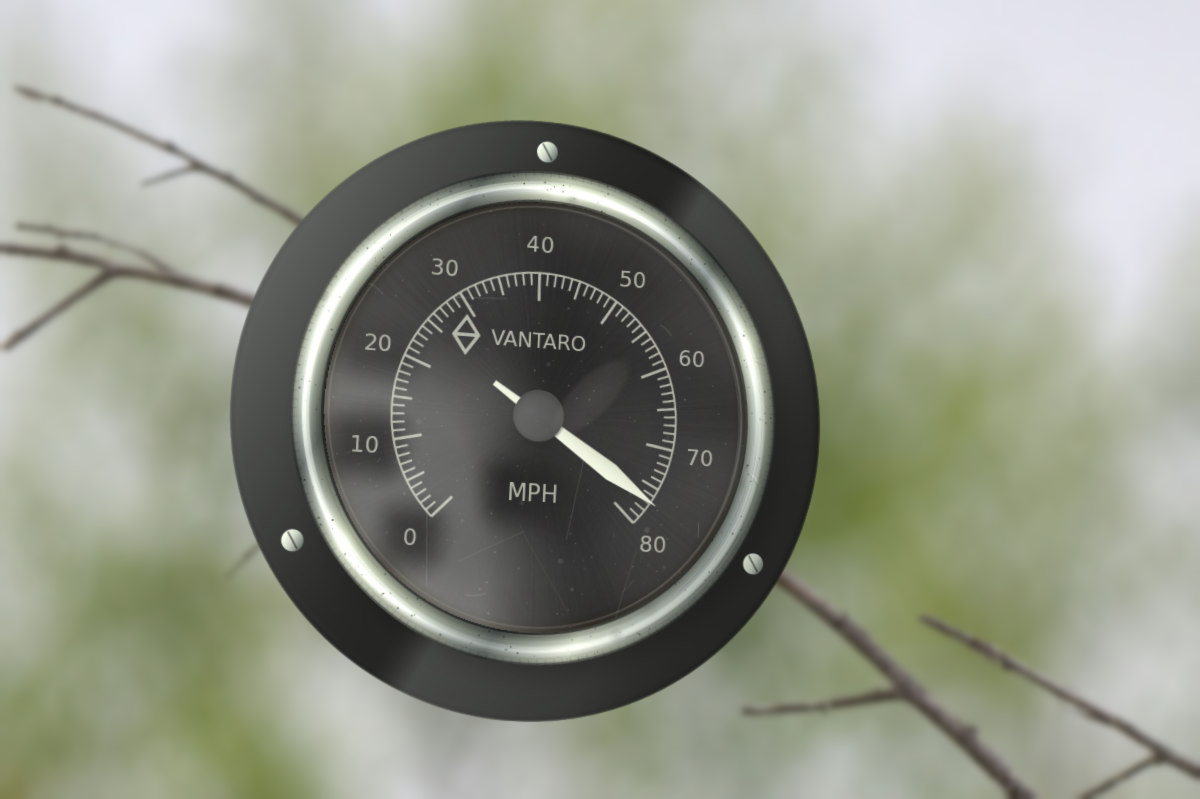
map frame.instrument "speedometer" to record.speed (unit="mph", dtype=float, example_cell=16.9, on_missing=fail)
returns 77
